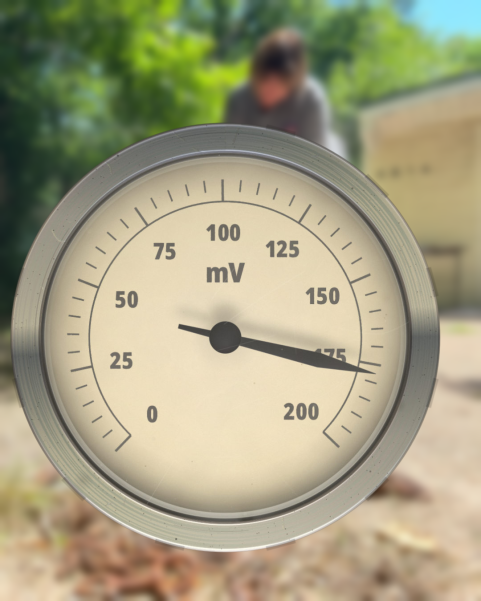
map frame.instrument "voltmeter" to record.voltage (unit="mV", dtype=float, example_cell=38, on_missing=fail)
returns 177.5
